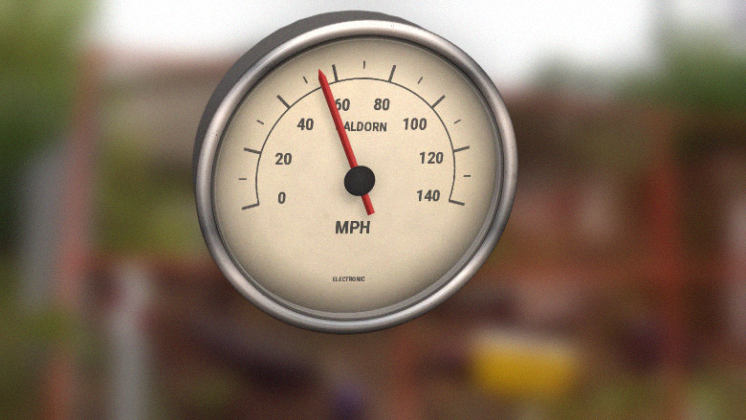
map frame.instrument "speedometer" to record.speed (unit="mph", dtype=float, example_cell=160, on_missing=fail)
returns 55
